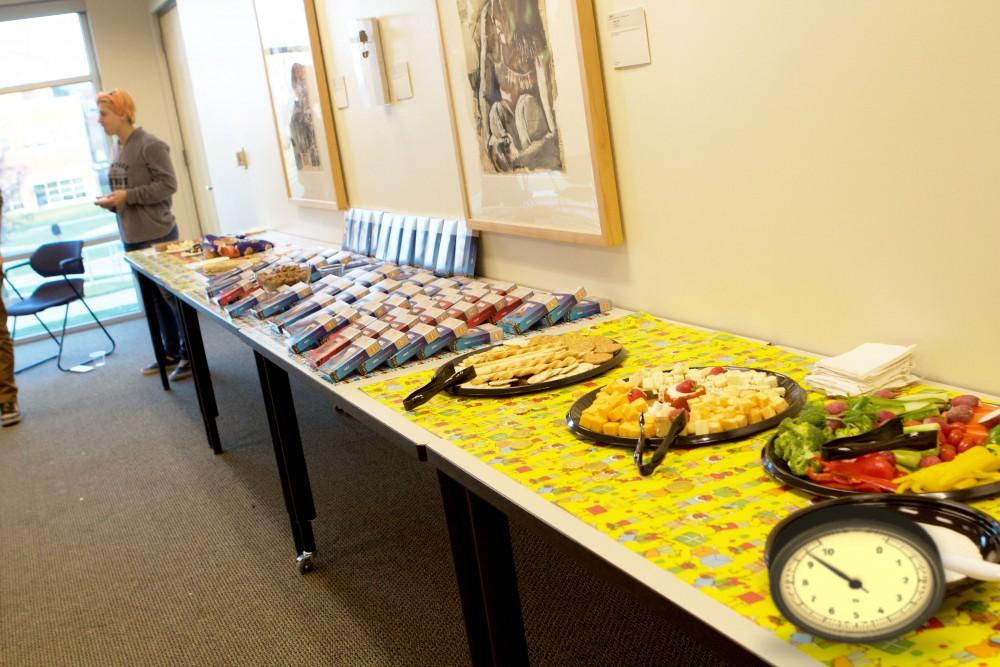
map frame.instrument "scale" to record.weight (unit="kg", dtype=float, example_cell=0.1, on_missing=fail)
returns 9.5
